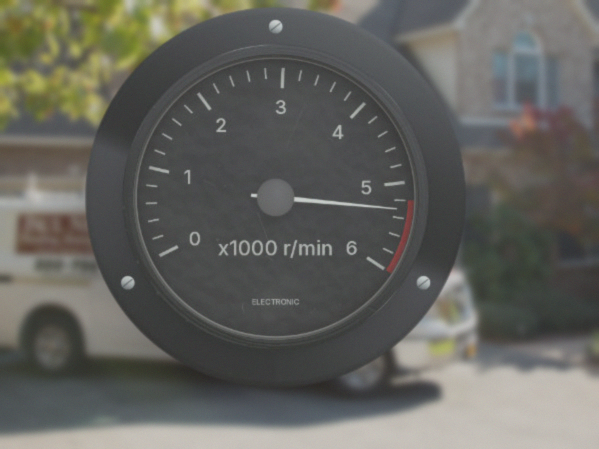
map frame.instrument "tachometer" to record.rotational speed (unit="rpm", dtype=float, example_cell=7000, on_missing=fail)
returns 5300
